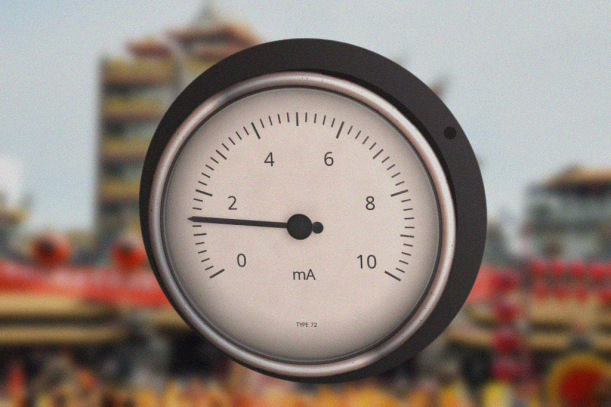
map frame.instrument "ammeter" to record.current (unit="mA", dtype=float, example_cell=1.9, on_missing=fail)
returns 1.4
